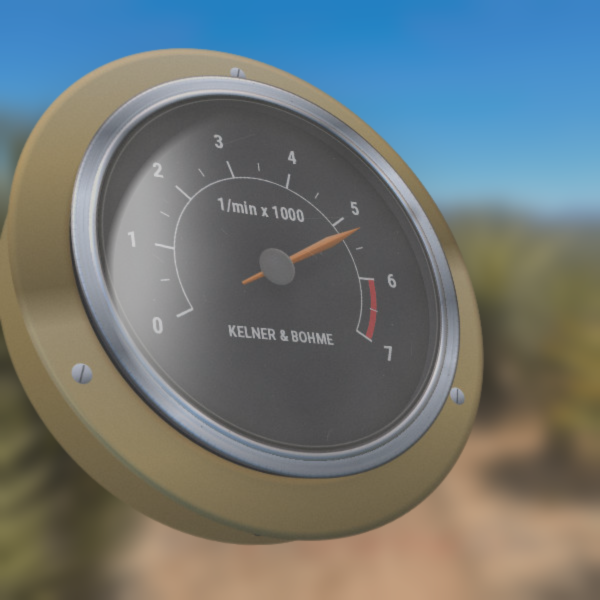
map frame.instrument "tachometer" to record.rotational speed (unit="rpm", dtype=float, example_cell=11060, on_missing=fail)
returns 5250
